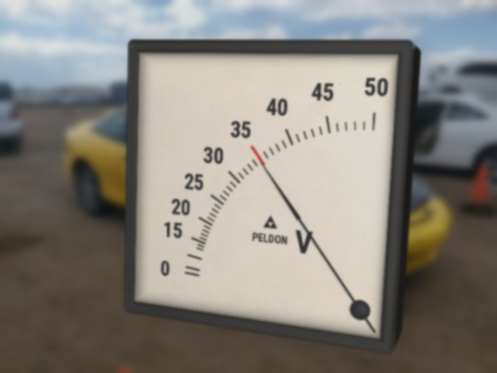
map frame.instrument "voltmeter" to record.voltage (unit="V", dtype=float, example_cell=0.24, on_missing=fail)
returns 35
